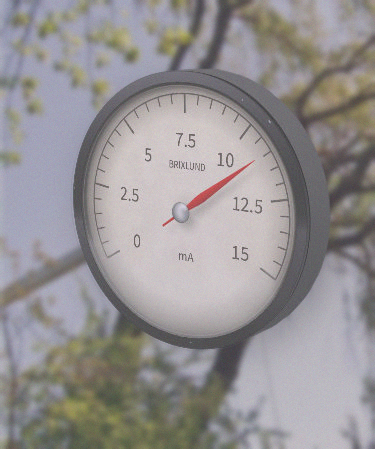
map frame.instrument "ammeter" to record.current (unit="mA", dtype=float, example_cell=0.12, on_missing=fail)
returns 11
